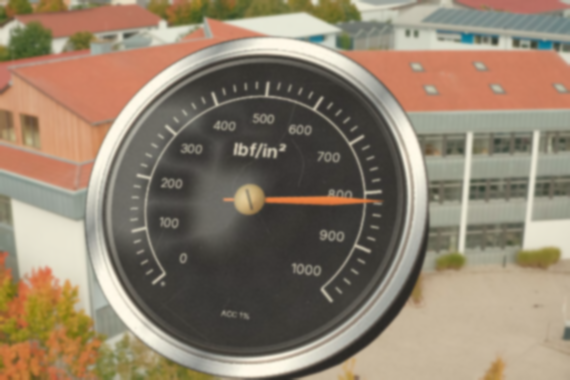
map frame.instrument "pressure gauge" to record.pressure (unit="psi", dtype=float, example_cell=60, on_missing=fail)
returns 820
